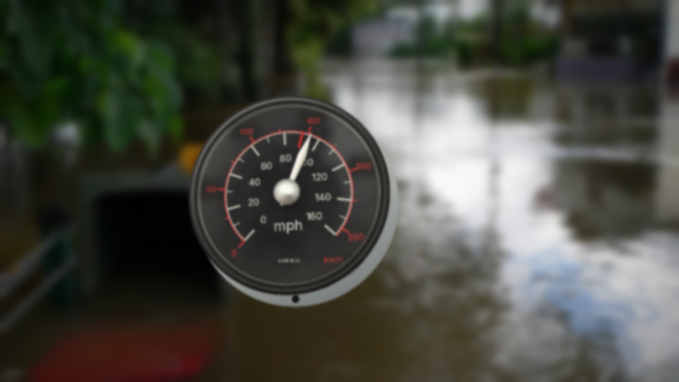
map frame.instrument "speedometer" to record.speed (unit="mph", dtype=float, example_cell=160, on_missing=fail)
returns 95
